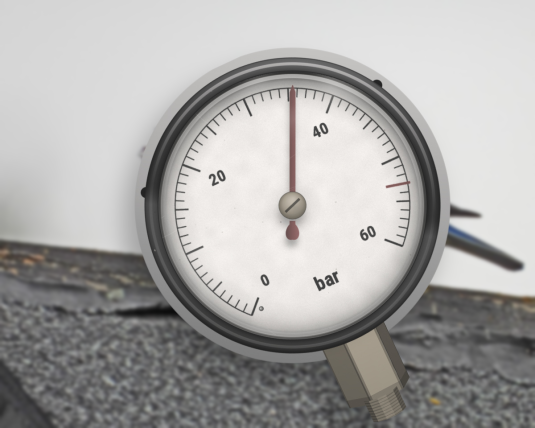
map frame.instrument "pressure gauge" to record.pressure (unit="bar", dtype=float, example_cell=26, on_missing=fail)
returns 35.5
